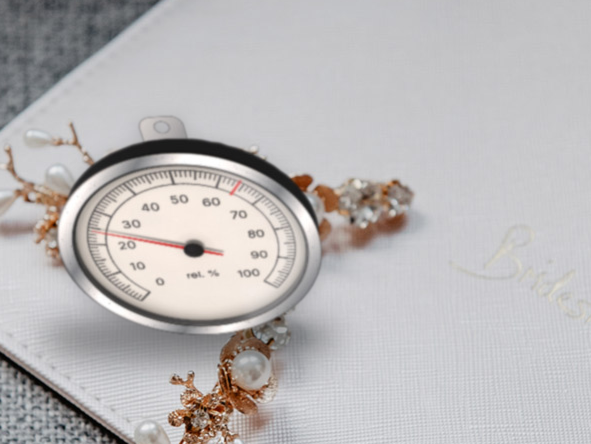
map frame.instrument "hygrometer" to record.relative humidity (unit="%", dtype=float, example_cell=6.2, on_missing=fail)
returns 25
